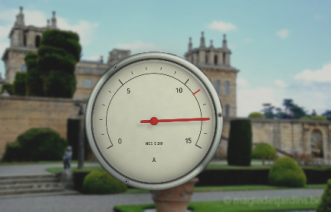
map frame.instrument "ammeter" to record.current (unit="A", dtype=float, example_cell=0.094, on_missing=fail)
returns 13
